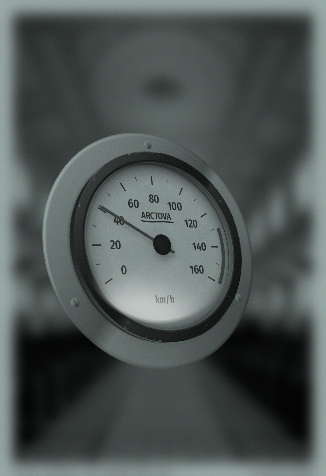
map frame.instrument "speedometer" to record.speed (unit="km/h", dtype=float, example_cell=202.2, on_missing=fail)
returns 40
